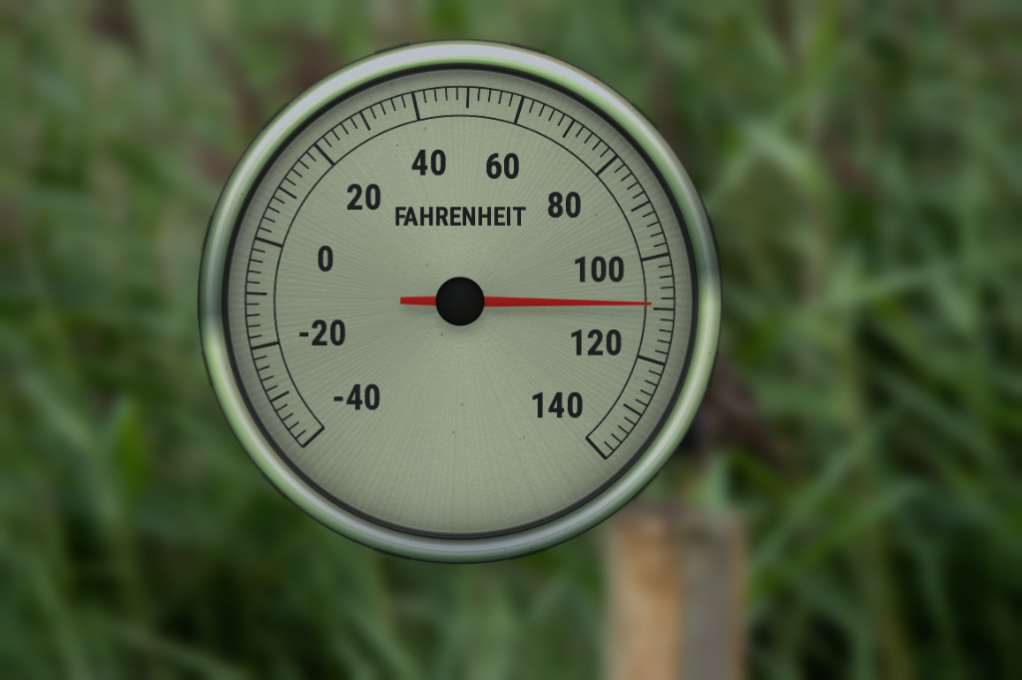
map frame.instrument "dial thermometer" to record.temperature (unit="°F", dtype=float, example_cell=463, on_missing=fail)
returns 109
